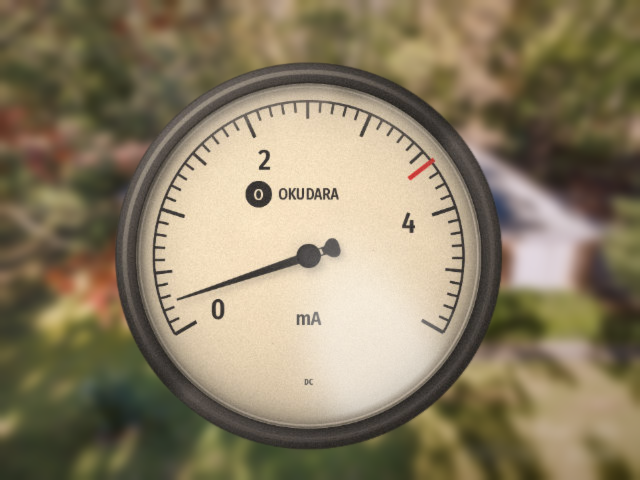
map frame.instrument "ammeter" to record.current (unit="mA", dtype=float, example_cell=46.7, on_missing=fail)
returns 0.25
